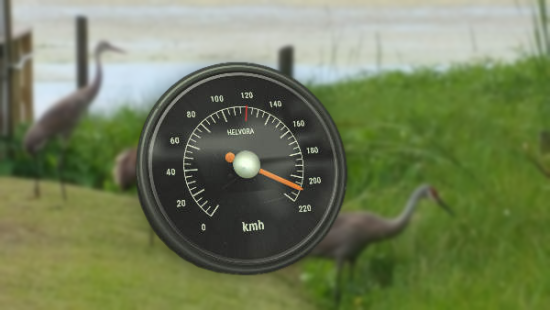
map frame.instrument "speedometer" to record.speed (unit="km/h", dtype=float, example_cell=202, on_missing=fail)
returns 210
